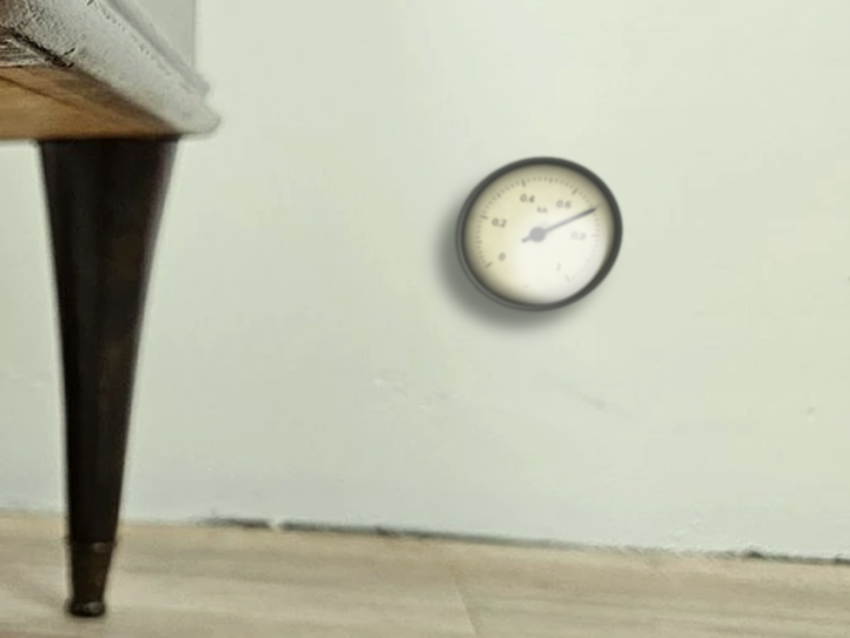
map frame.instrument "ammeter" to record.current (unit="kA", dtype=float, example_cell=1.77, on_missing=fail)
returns 0.7
